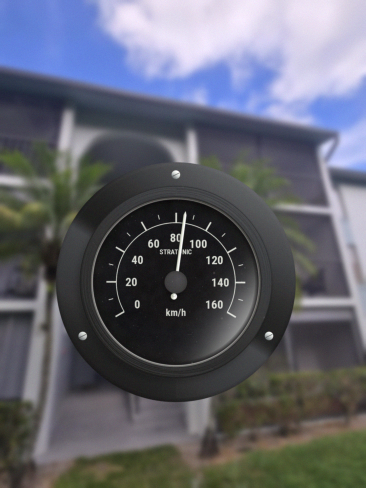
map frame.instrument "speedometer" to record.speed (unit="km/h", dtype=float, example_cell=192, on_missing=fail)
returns 85
